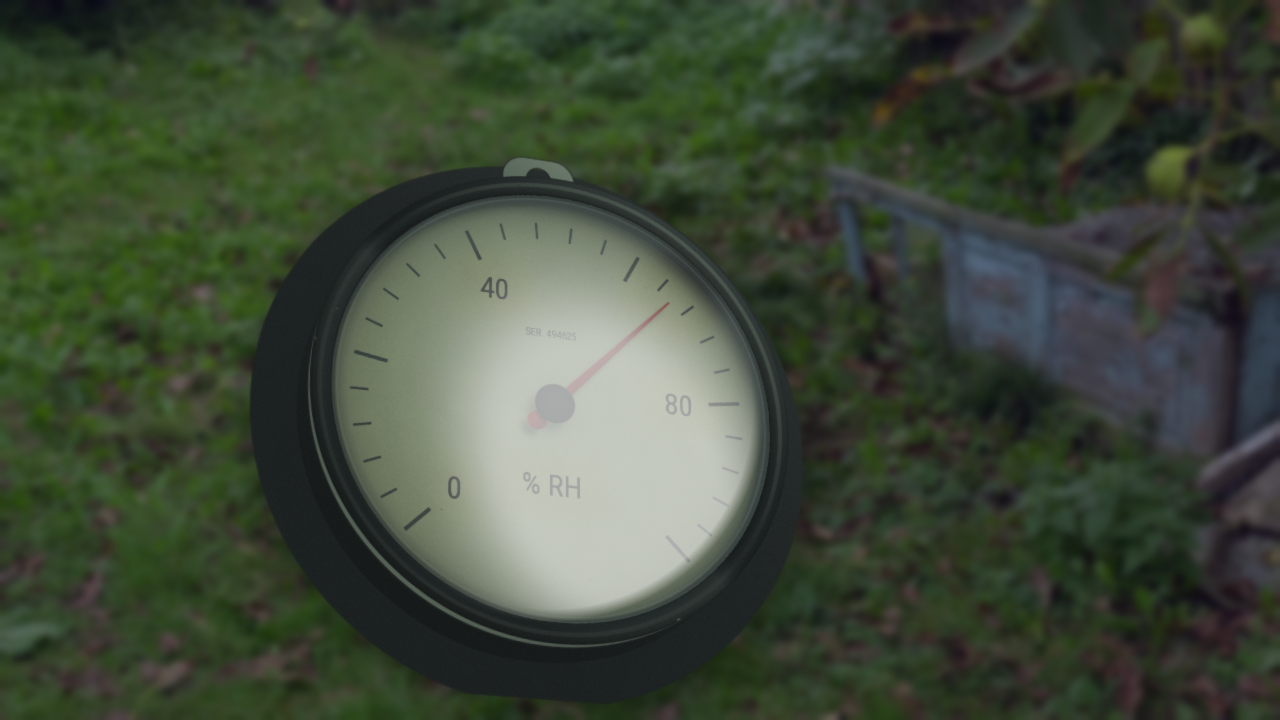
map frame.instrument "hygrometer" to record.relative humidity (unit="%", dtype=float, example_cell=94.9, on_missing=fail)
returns 66
